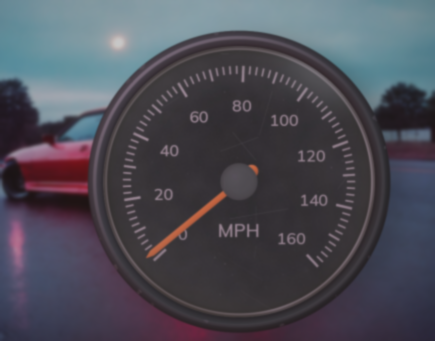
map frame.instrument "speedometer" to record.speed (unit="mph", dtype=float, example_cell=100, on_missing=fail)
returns 2
